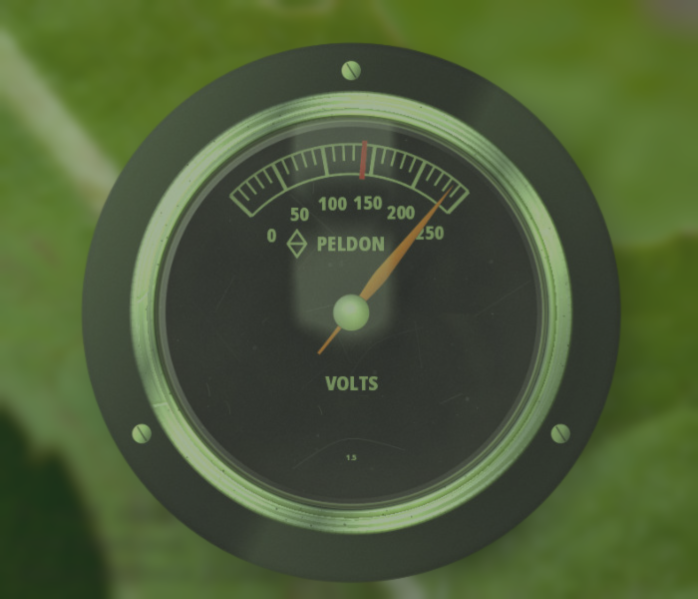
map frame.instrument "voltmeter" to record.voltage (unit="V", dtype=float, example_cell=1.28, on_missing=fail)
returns 235
